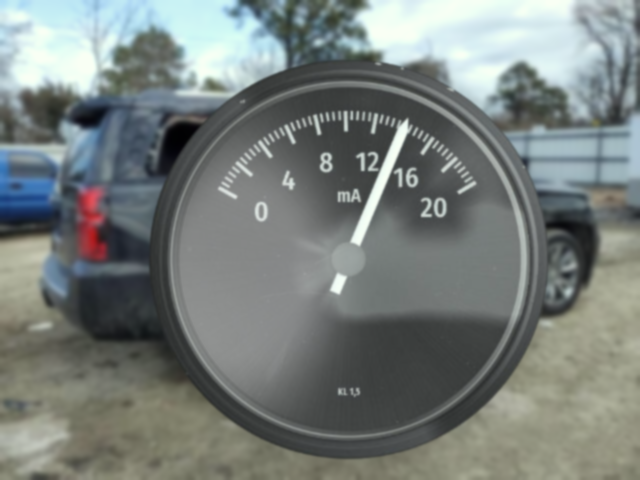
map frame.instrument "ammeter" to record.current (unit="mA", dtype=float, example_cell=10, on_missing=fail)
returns 14
